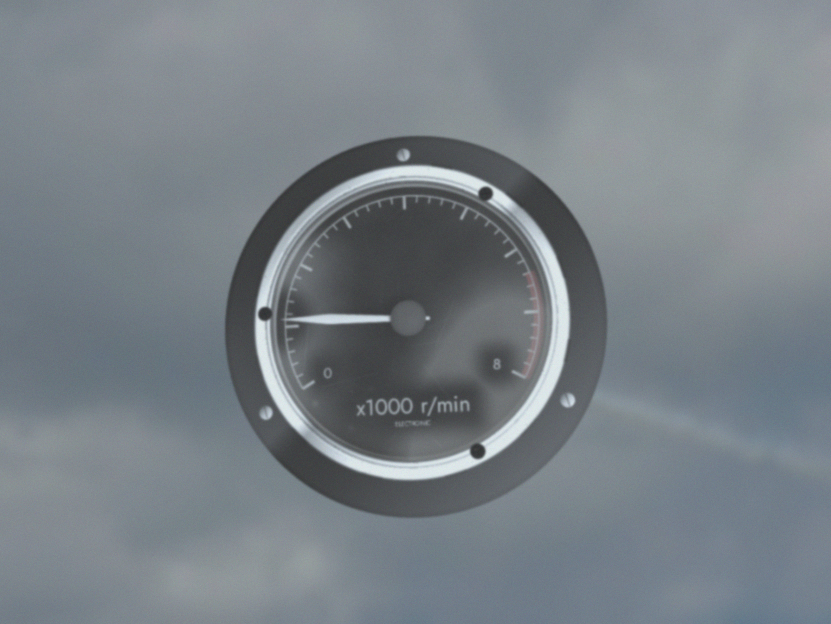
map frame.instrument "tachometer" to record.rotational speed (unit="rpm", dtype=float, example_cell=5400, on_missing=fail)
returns 1100
